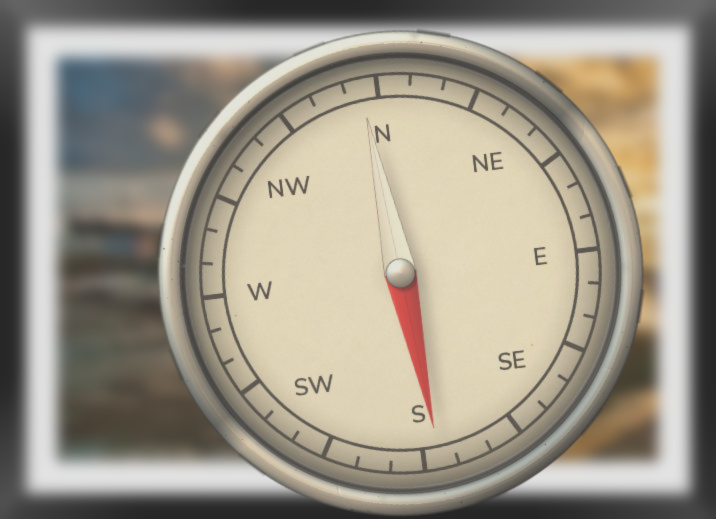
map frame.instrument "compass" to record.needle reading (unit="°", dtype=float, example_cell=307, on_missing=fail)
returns 175
